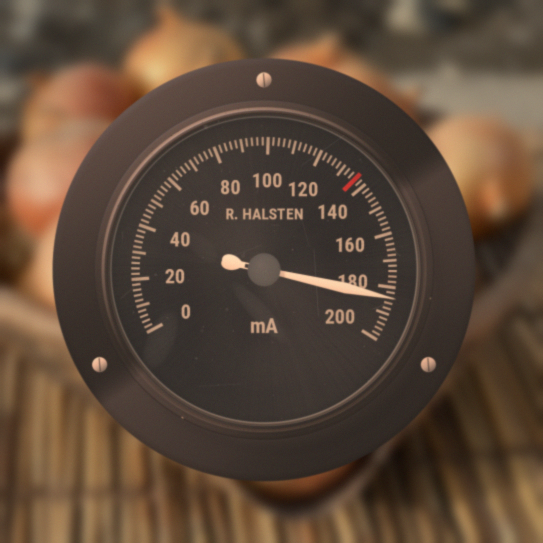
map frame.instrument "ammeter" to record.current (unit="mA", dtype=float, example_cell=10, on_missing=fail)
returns 184
